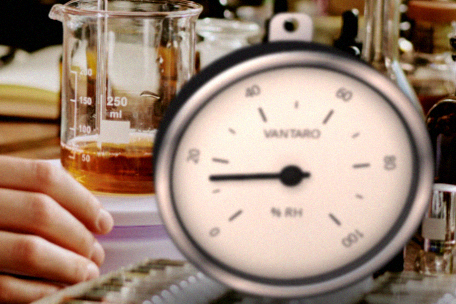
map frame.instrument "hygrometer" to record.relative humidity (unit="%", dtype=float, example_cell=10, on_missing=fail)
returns 15
